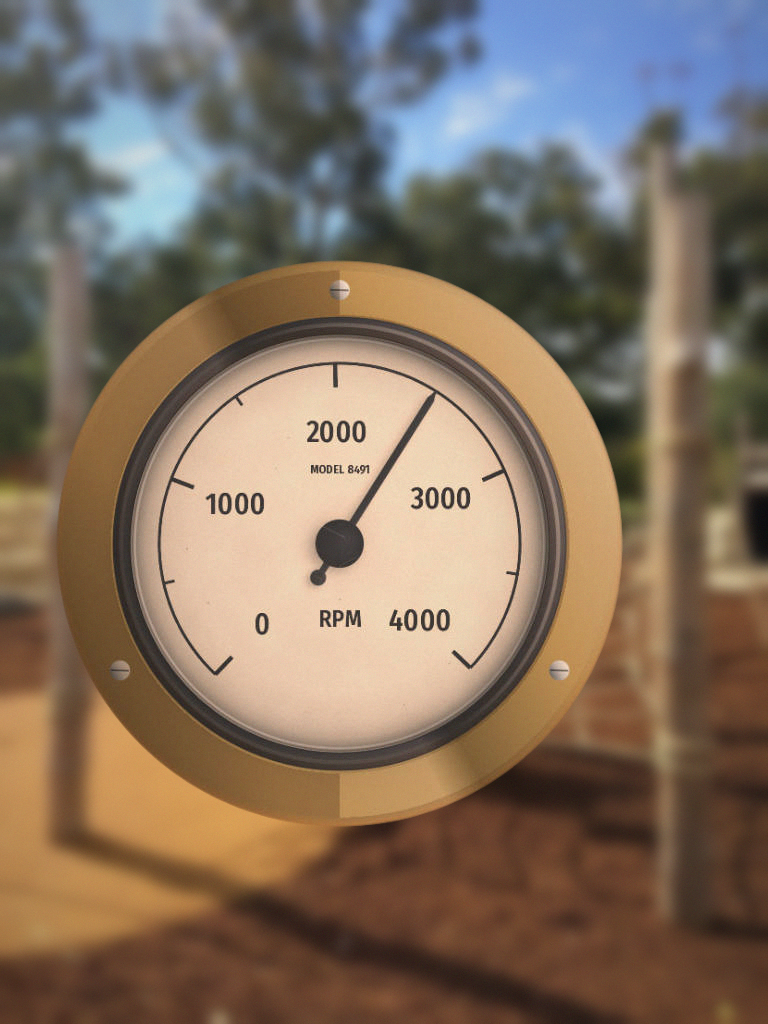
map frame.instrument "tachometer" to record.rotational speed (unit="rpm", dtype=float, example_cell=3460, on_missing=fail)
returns 2500
